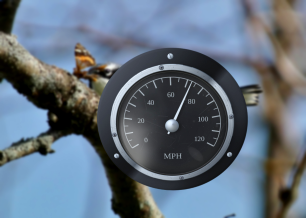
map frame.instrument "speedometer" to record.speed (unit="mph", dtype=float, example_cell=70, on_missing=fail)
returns 72.5
